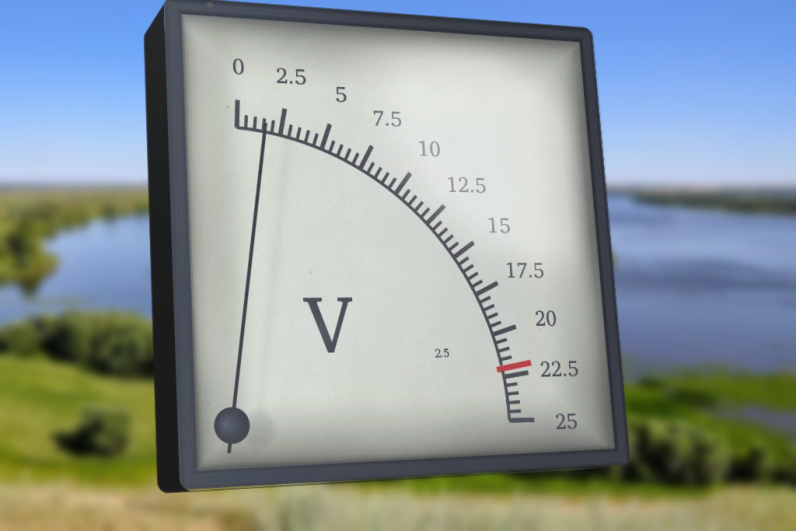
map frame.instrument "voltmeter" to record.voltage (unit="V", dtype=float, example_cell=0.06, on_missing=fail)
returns 1.5
